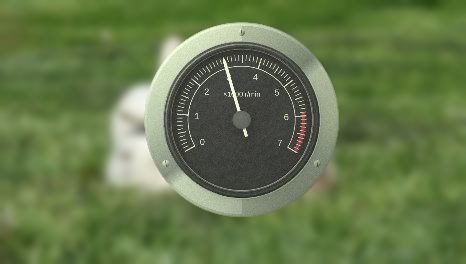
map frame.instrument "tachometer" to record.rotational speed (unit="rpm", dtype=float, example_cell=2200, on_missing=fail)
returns 3000
